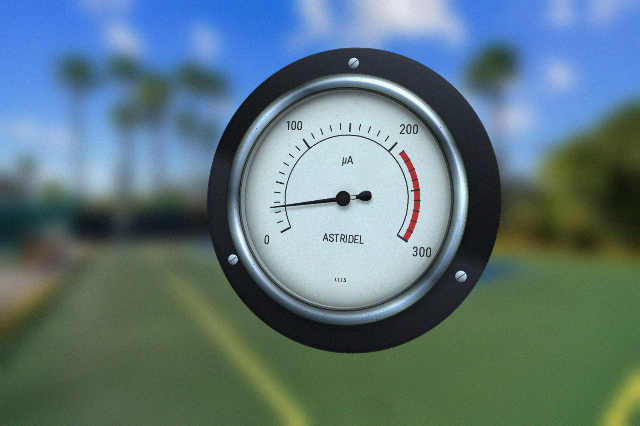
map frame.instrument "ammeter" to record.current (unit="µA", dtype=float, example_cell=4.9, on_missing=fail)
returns 25
